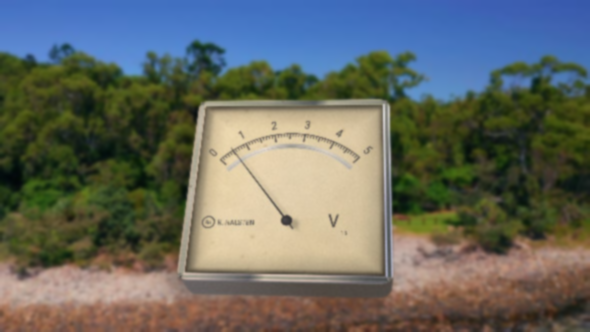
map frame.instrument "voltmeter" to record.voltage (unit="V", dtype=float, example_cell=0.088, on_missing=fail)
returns 0.5
